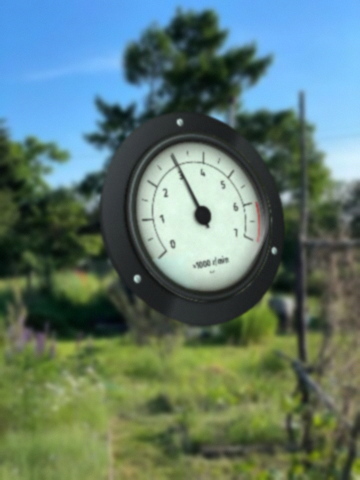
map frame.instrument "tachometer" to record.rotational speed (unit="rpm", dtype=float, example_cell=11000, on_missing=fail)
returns 3000
